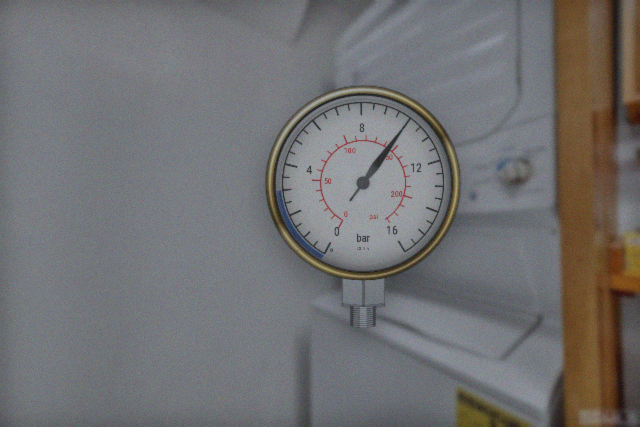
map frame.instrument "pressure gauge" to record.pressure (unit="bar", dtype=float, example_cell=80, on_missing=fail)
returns 10
